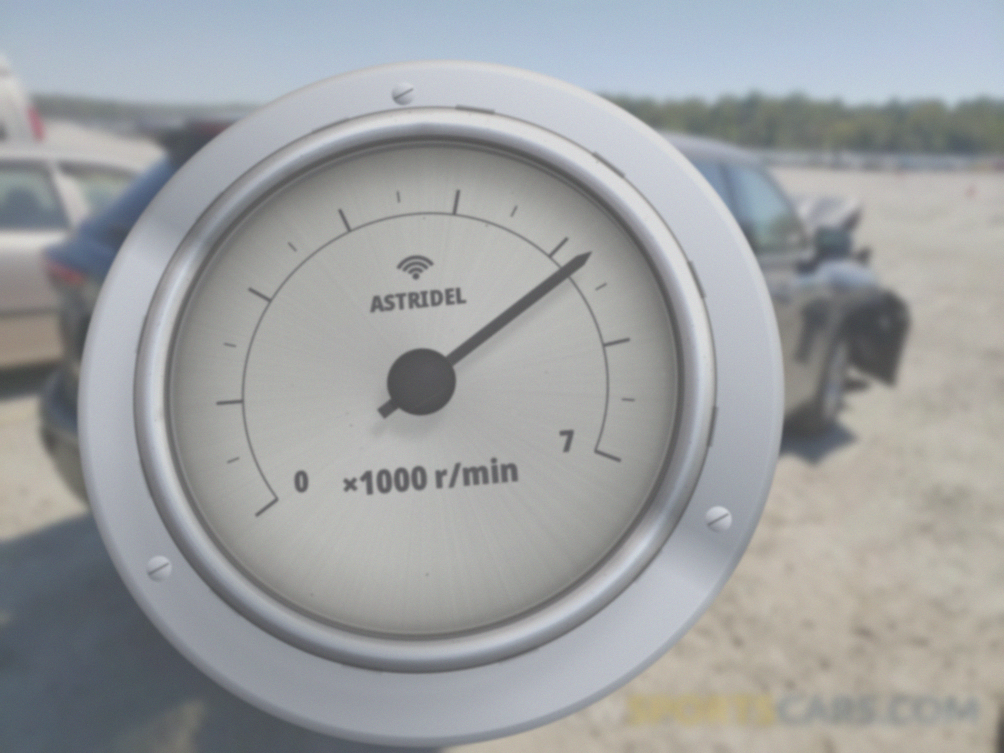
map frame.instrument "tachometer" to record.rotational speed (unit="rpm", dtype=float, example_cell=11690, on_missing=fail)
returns 5250
